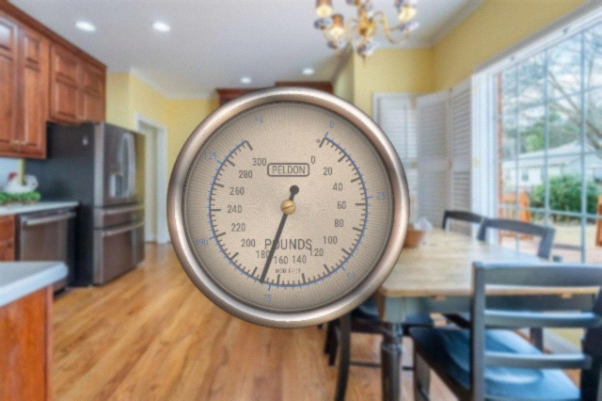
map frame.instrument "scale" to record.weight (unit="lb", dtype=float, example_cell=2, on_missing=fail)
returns 172
